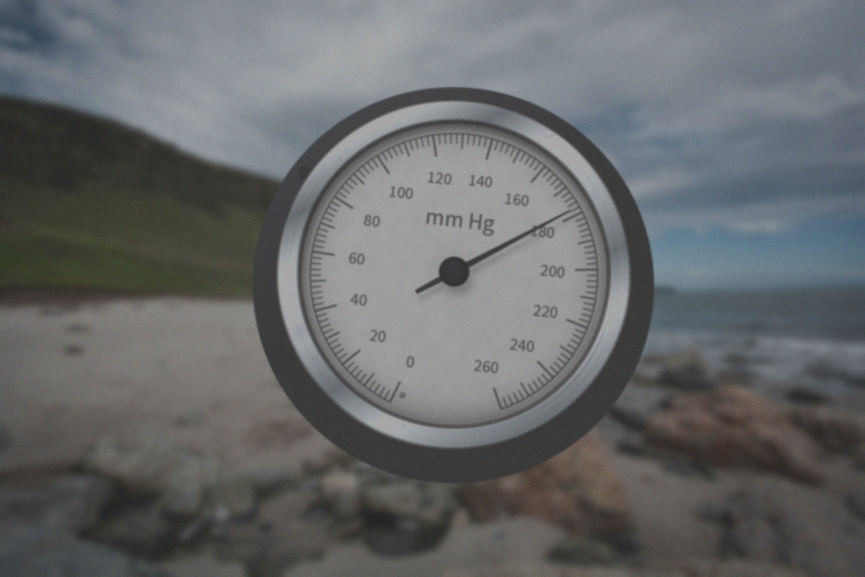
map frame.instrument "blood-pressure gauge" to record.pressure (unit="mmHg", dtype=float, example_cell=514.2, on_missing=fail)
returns 178
